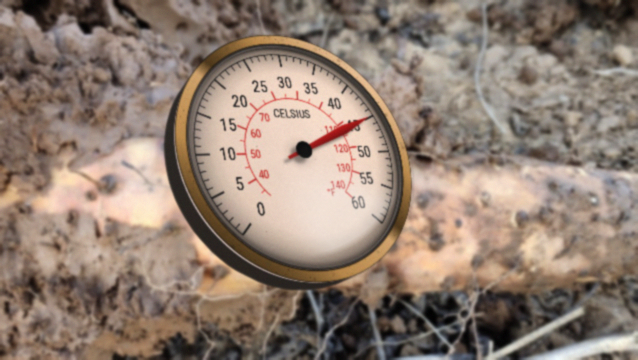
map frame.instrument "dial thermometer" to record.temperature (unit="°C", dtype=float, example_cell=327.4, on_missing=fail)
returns 45
